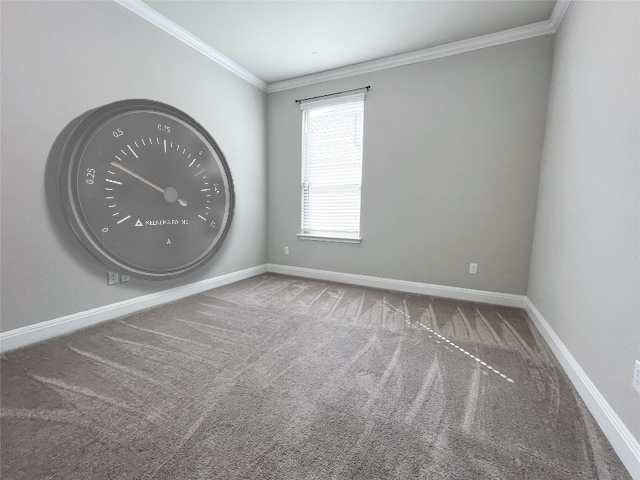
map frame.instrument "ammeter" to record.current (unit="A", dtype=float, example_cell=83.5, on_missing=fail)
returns 0.35
